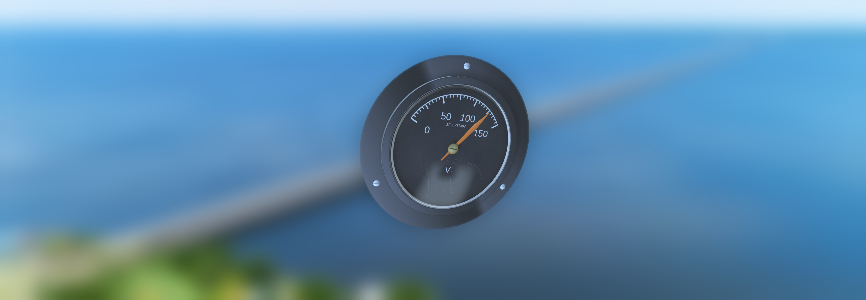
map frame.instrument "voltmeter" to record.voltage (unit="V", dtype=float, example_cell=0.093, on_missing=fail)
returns 125
